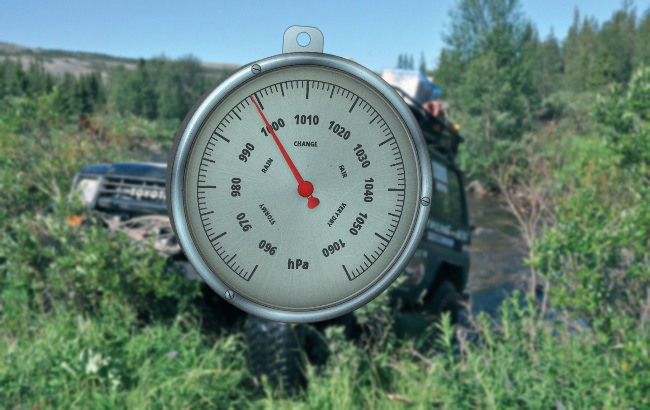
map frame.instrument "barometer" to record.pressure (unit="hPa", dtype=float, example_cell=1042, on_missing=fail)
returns 999
